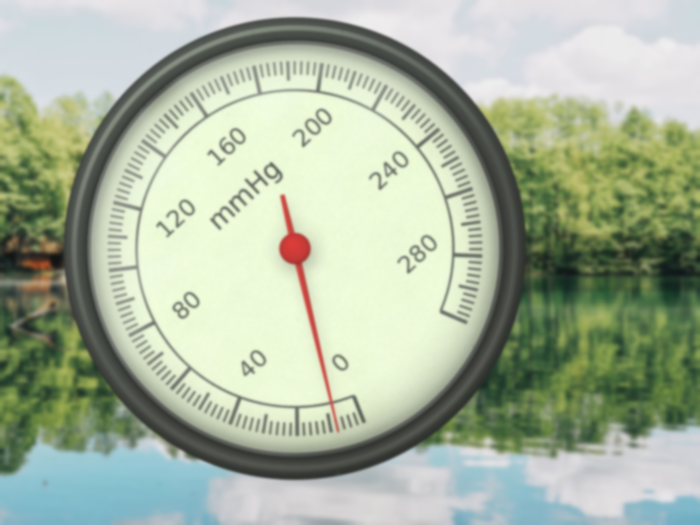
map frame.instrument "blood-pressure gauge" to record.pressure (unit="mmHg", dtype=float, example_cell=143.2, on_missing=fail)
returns 8
